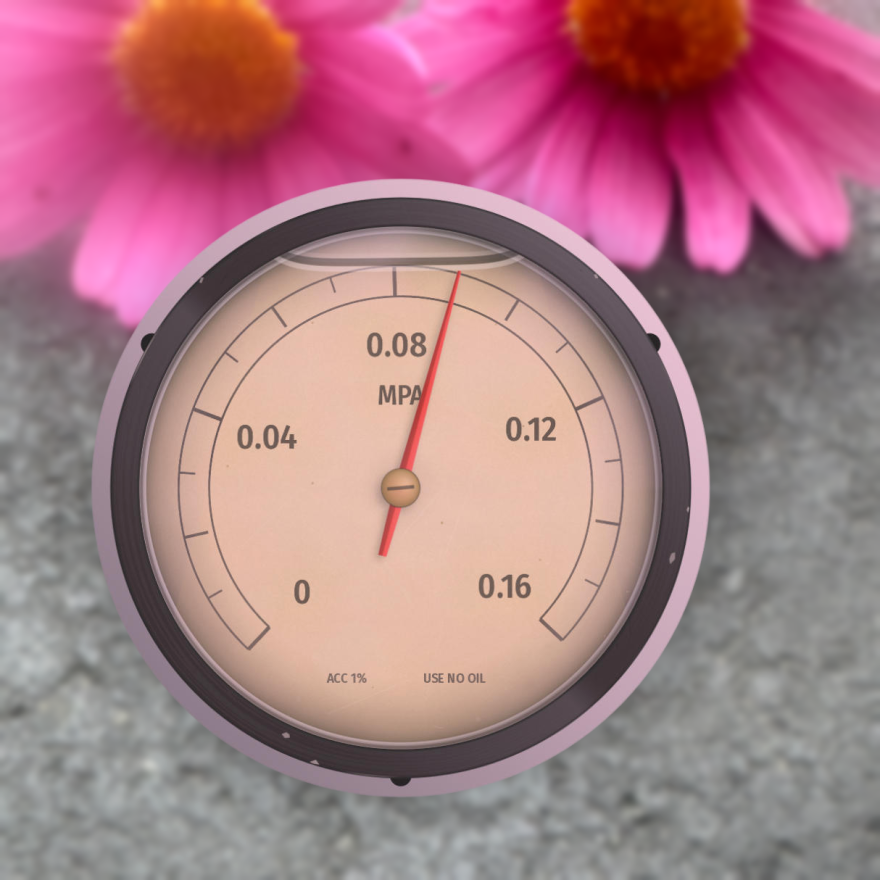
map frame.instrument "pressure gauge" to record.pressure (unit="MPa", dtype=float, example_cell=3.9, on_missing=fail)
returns 0.09
